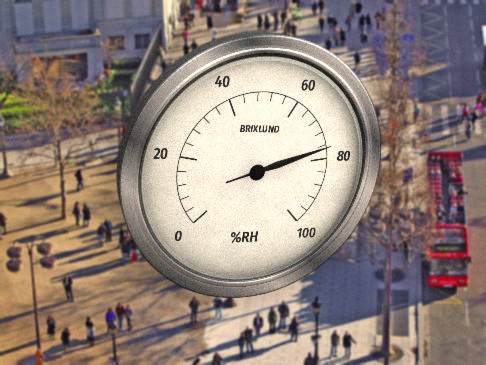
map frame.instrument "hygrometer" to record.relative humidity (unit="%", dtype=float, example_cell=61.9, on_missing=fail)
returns 76
